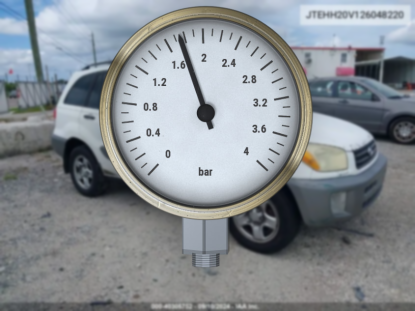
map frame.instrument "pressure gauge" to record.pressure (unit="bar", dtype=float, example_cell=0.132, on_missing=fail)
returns 1.75
